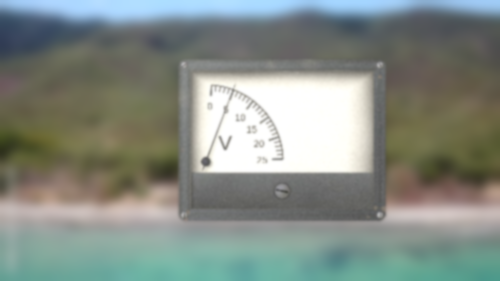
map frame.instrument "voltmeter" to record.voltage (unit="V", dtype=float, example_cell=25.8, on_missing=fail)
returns 5
